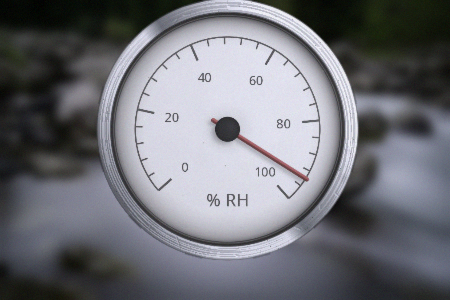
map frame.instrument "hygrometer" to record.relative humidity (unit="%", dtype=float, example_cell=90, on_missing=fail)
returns 94
